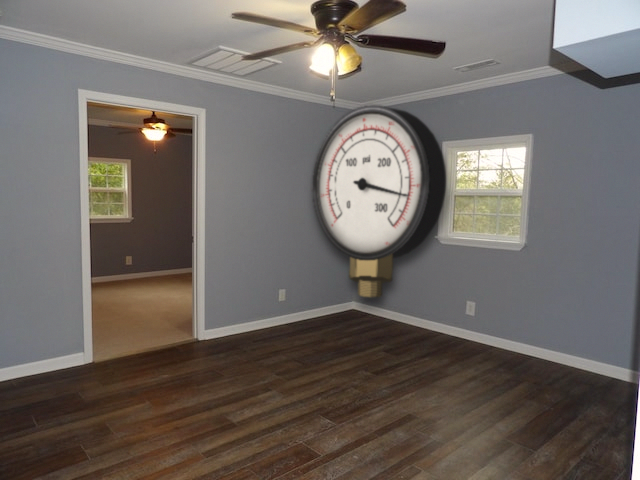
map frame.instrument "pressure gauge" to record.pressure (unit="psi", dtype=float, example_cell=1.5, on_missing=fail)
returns 260
